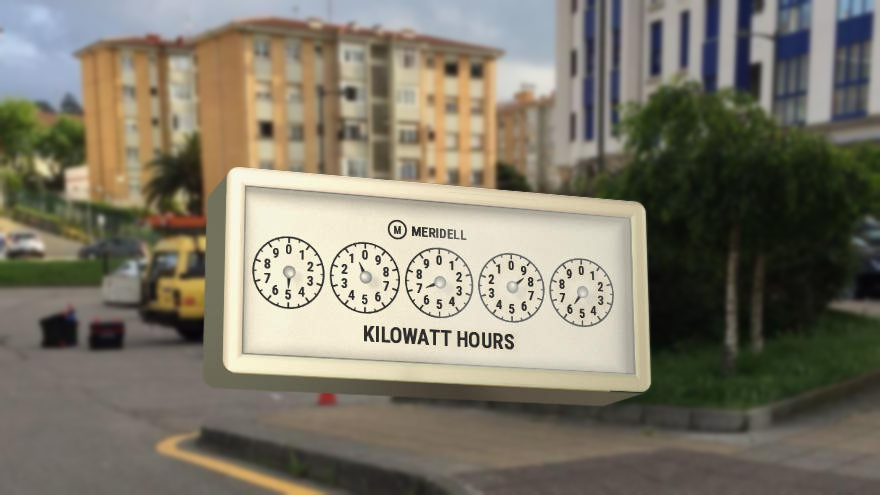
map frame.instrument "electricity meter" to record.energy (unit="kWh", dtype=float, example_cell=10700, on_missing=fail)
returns 50686
